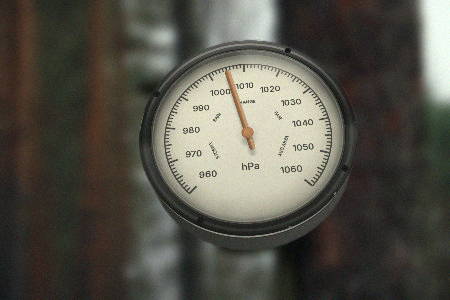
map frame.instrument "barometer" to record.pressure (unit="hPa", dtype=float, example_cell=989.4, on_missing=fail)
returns 1005
